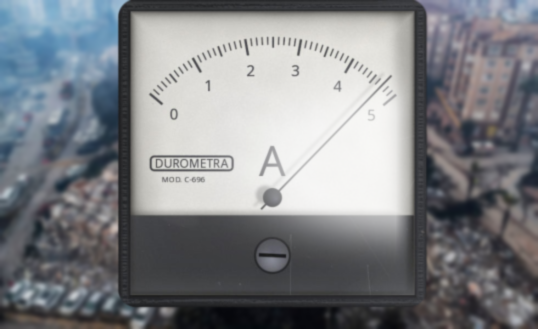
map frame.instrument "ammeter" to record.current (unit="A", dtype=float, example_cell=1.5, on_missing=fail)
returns 4.7
